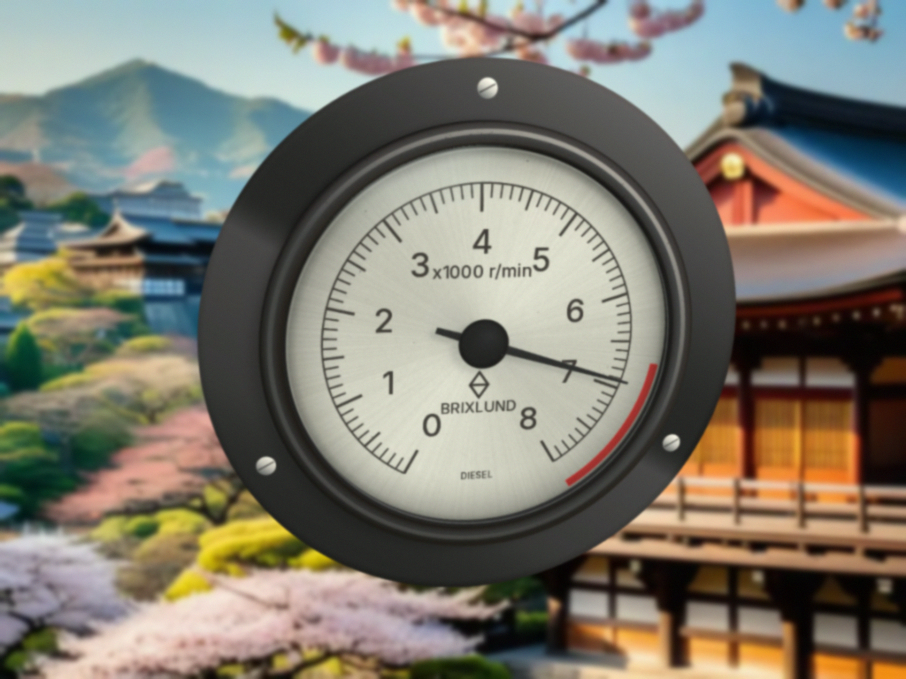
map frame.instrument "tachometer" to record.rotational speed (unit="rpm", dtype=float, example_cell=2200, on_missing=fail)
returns 6900
